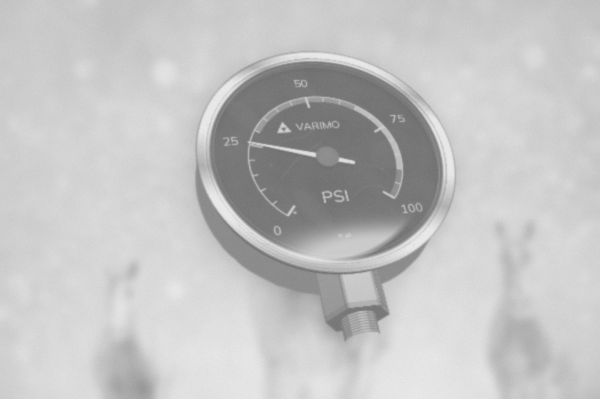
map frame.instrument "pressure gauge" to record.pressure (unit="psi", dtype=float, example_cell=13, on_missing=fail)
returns 25
